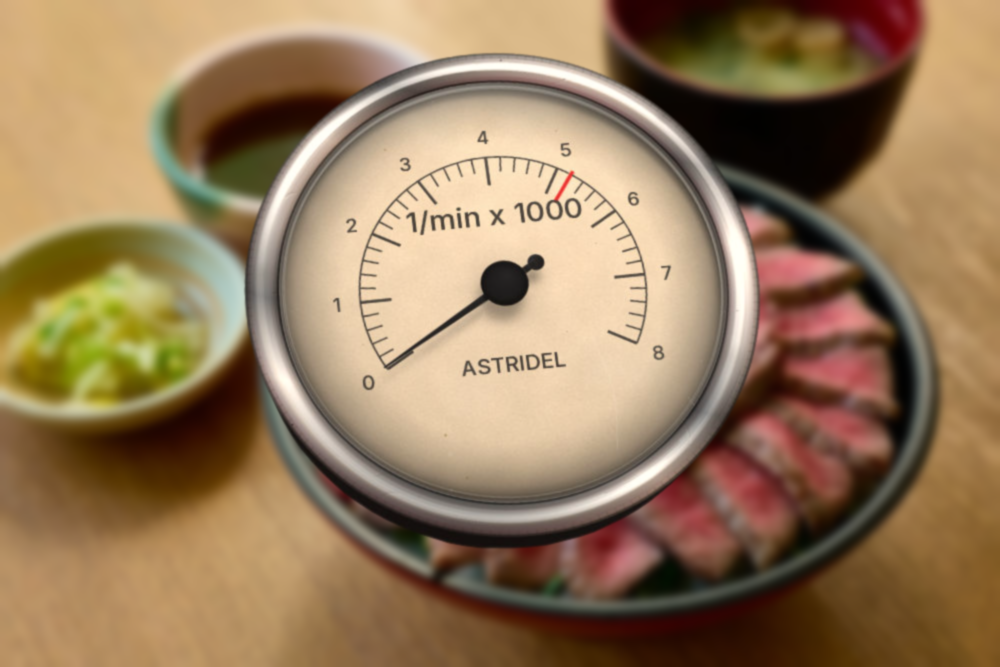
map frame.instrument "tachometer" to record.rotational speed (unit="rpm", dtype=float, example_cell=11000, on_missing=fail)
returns 0
